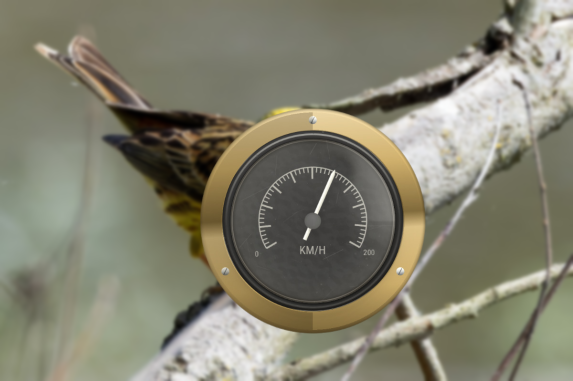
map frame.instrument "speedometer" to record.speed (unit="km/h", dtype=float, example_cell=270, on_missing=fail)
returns 120
